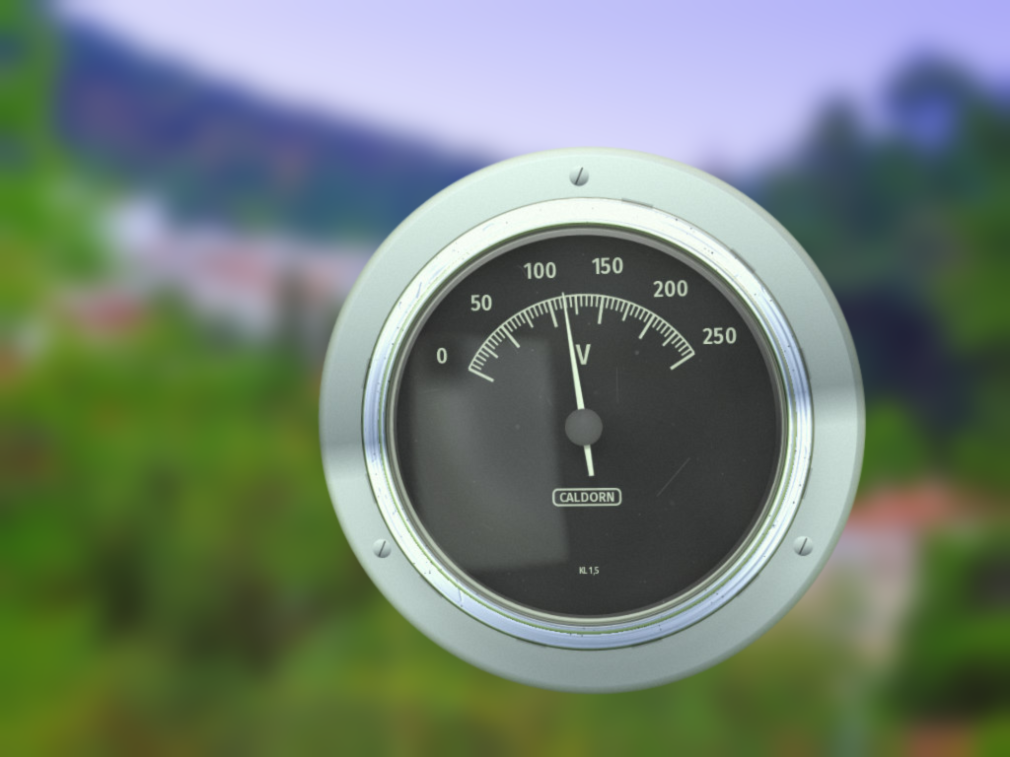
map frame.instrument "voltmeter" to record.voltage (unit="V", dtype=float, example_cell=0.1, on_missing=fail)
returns 115
